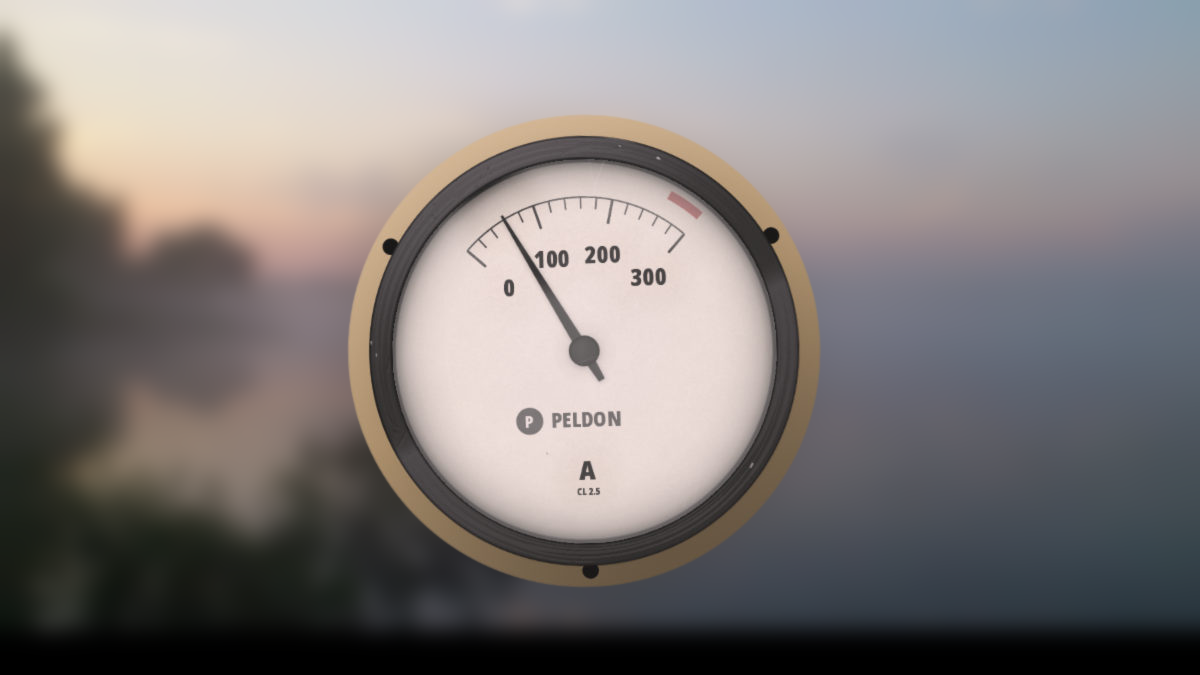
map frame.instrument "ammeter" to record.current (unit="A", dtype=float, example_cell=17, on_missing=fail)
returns 60
